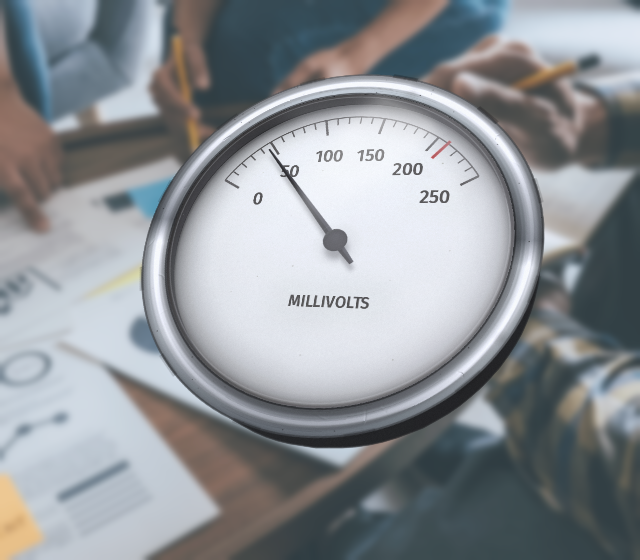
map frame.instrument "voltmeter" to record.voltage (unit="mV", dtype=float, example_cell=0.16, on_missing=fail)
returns 45
